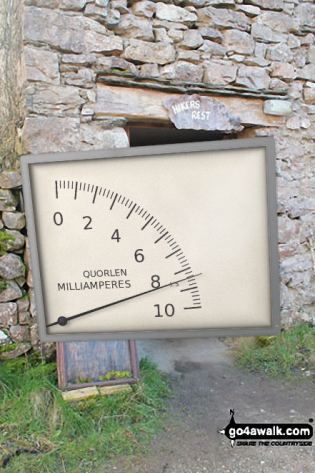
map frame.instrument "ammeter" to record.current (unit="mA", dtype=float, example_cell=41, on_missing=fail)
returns 8.4
